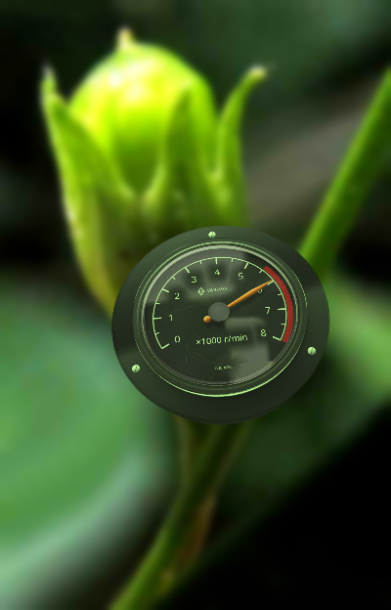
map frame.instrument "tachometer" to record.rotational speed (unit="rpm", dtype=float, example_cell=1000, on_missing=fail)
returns 6000
